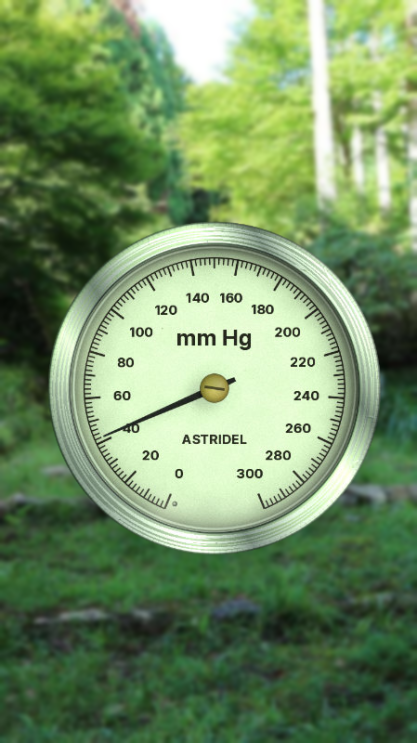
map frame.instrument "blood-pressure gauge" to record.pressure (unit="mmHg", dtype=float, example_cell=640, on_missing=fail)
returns 42
